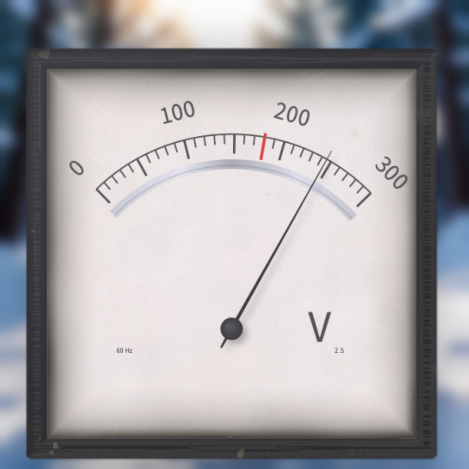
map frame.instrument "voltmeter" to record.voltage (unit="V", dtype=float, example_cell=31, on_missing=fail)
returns 245
